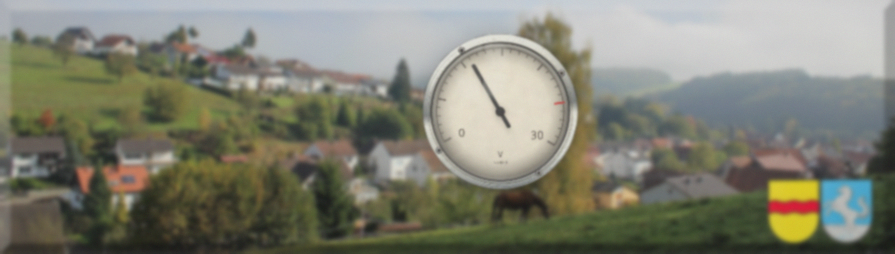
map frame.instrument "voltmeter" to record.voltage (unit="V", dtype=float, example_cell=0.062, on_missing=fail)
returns 11
